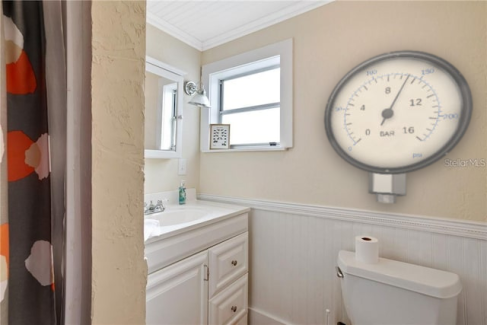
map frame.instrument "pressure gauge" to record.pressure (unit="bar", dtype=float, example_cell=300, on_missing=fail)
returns 9.5
